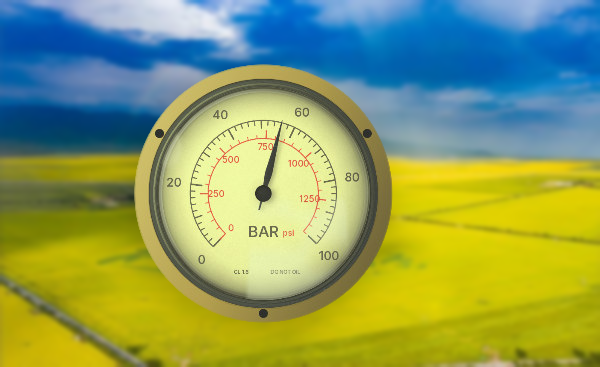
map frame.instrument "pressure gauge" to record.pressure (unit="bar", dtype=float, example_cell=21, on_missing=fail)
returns 56
